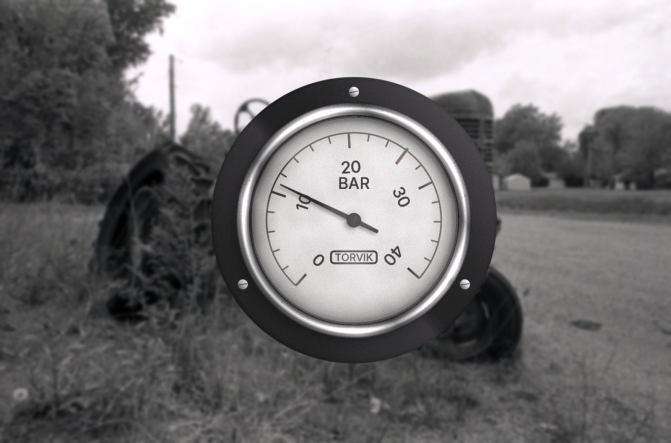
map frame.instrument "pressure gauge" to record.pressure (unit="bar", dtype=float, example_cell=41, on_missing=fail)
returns 11
